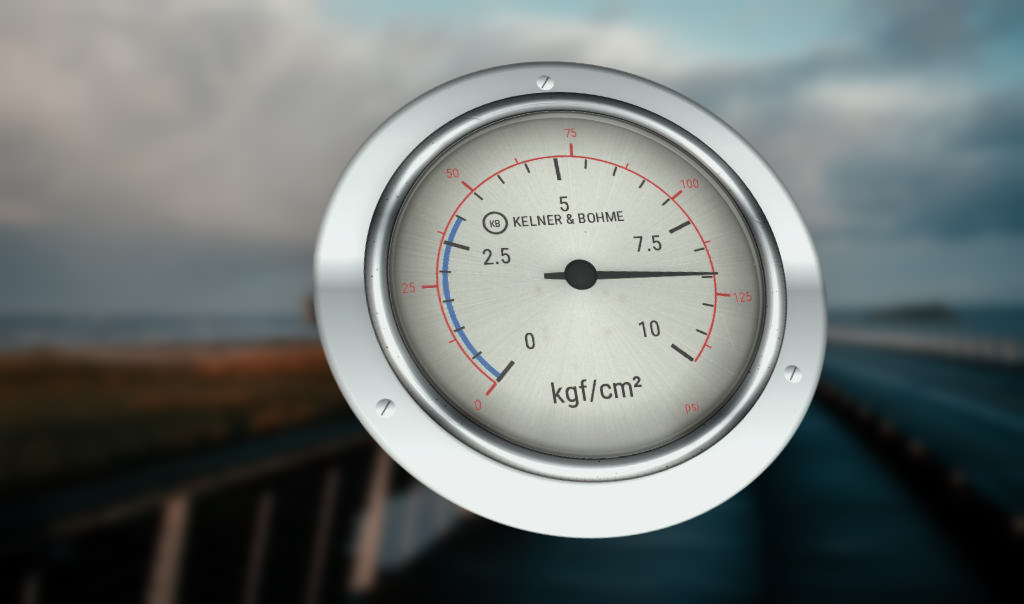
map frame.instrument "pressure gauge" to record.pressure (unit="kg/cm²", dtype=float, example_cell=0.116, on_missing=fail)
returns 8.5
